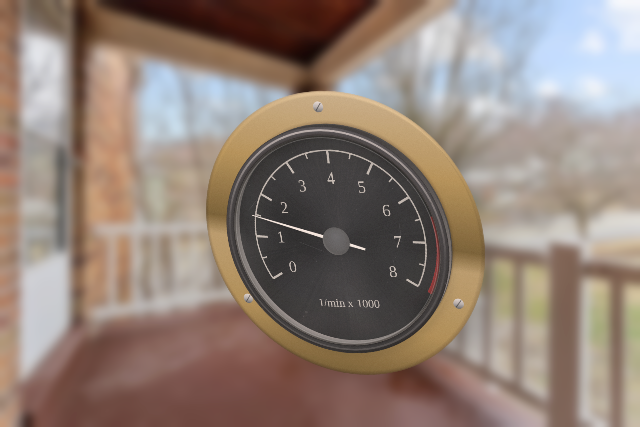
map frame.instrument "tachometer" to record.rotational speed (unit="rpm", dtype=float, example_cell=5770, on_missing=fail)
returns 1500
